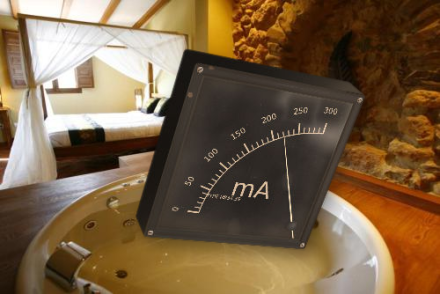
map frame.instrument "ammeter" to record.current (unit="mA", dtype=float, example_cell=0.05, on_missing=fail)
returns 220
